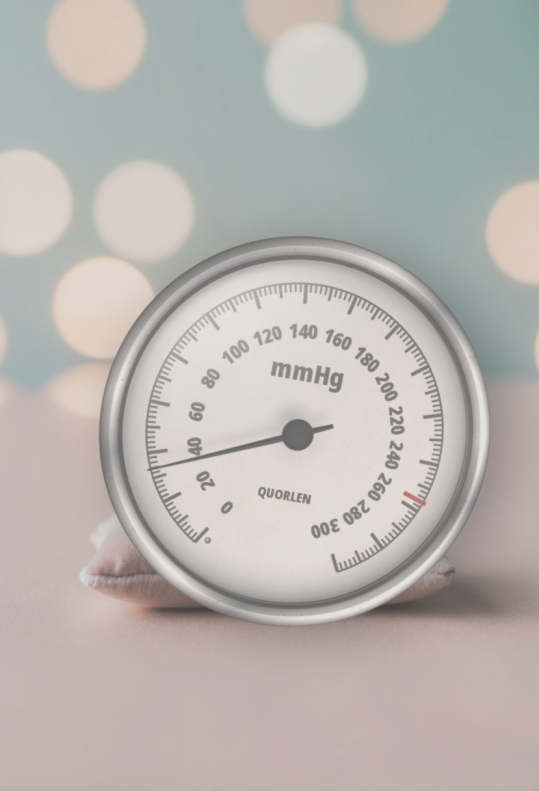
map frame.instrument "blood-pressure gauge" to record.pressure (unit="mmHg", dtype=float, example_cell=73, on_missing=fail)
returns 34
